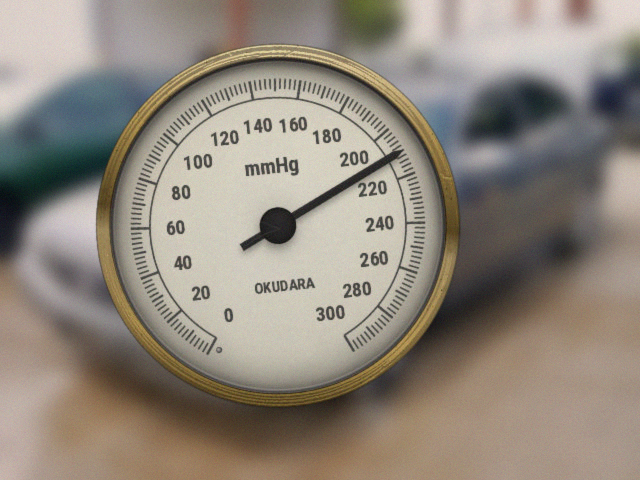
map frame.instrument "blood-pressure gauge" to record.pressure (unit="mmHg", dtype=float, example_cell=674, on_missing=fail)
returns 210
